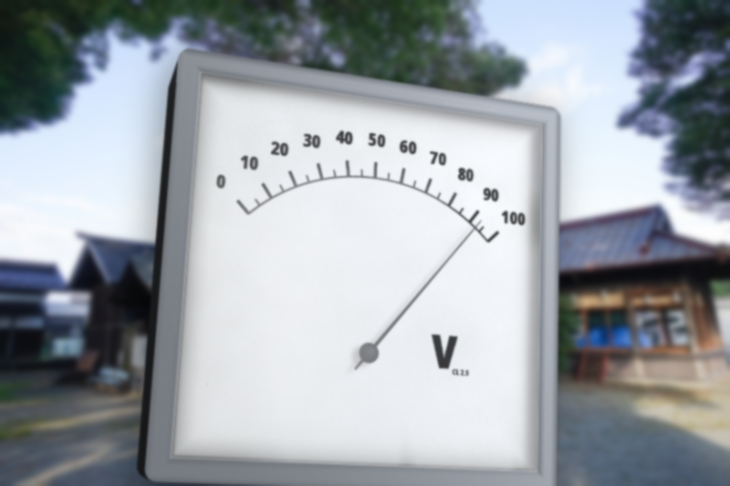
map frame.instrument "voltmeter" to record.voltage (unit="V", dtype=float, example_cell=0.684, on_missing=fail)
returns 92.5
